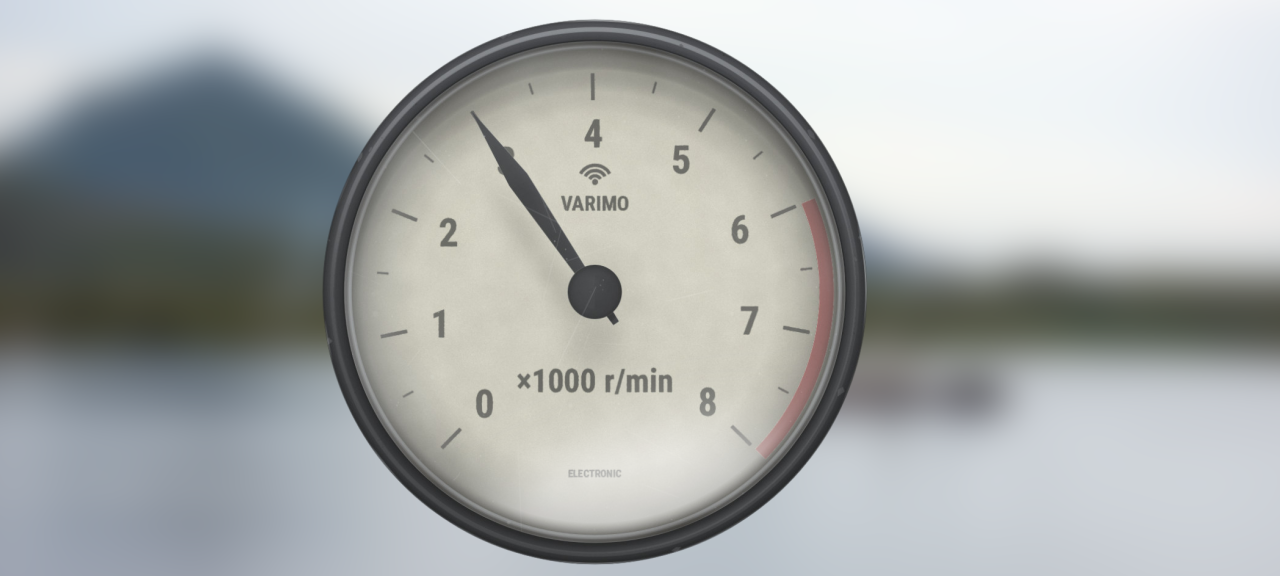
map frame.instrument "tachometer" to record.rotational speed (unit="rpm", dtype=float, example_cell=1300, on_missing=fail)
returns 3000
